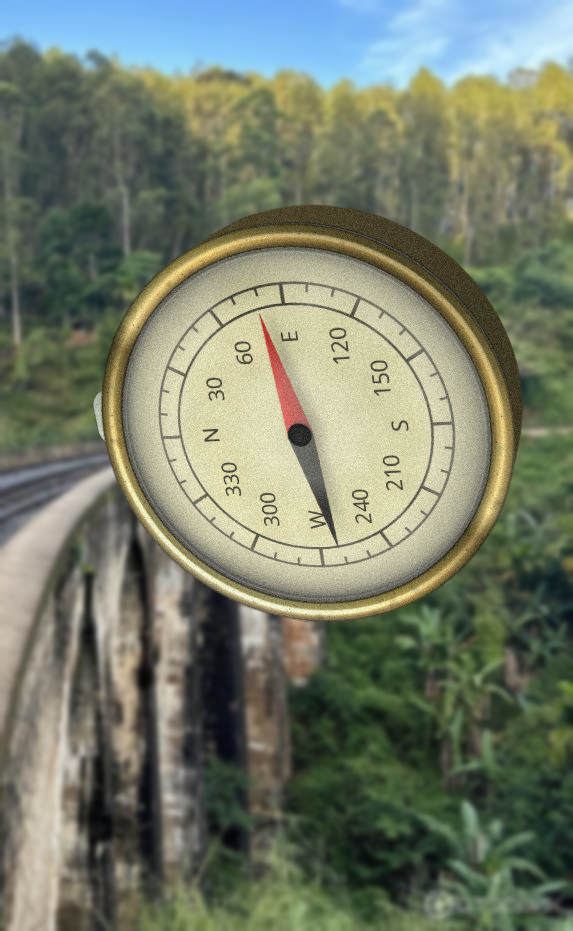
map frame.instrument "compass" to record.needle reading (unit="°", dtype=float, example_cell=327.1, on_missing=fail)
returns 80
